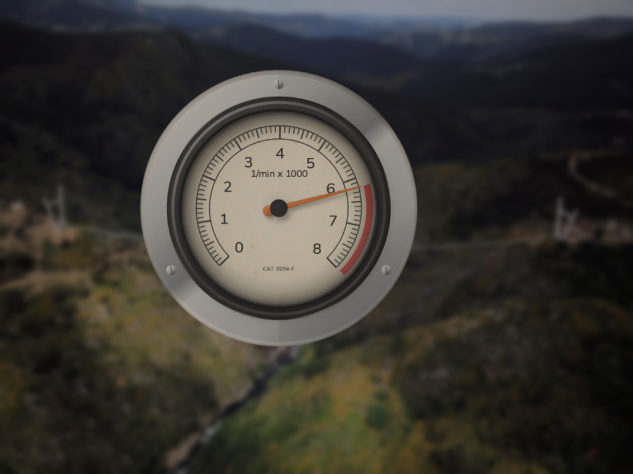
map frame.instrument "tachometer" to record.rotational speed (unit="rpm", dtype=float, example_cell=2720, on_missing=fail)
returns 6200
